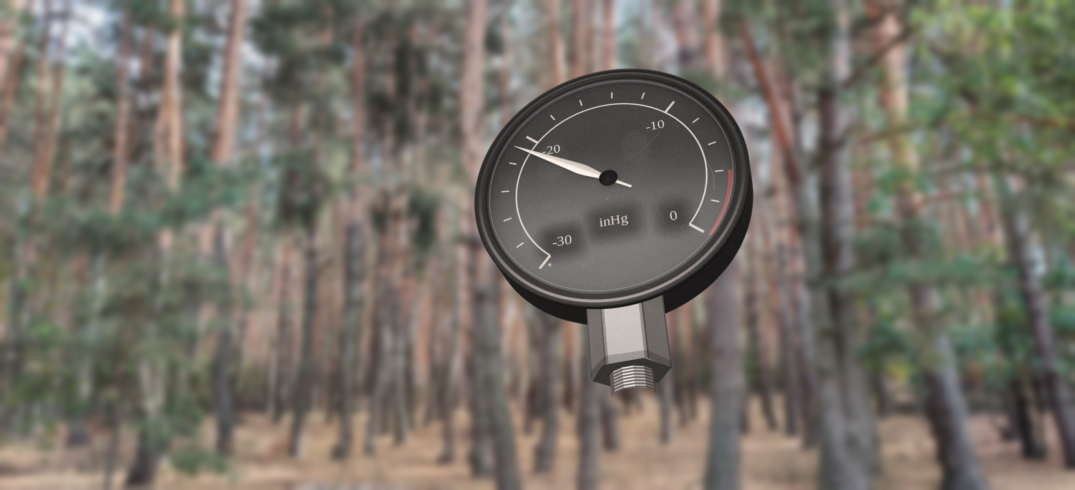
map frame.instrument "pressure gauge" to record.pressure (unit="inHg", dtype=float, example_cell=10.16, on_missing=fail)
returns -21
